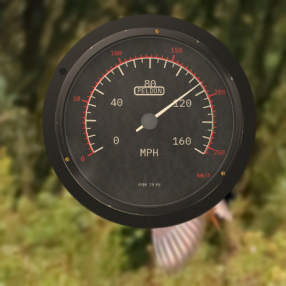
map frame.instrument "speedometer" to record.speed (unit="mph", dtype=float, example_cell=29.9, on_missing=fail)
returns 115
